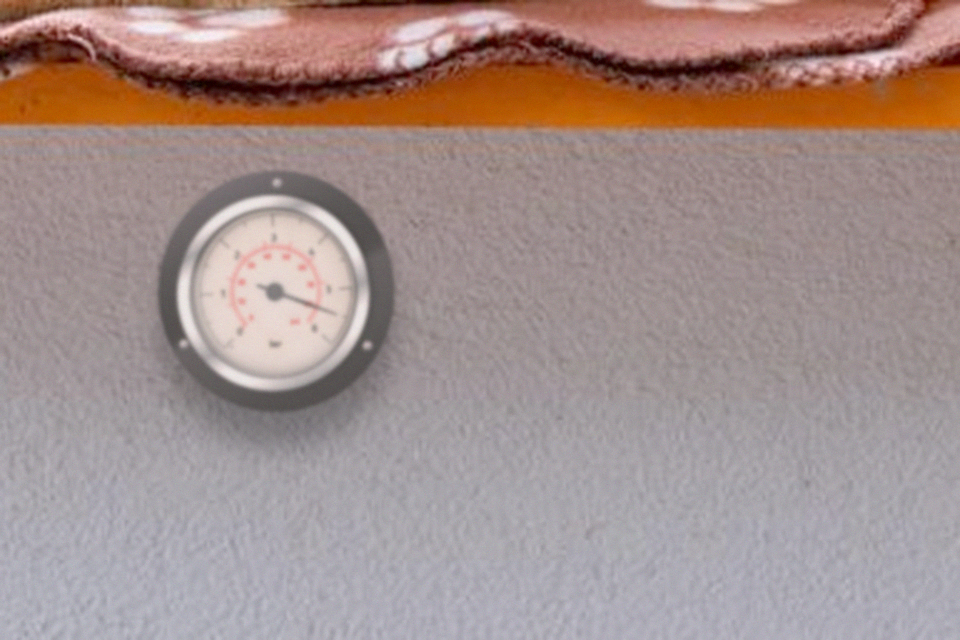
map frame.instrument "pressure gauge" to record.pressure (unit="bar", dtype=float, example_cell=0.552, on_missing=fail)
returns 5.5
